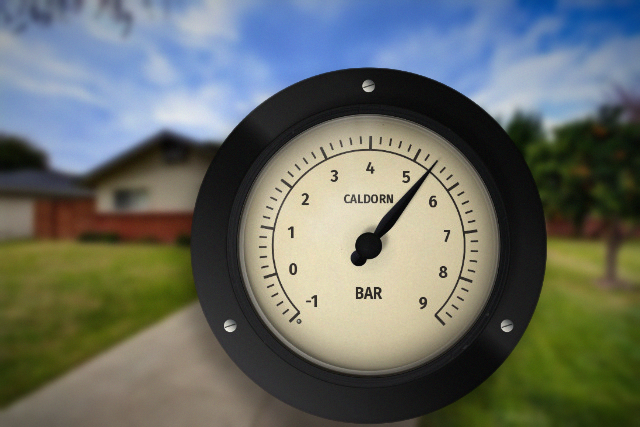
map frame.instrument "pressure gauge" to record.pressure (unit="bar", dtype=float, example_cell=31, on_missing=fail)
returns 5.4
